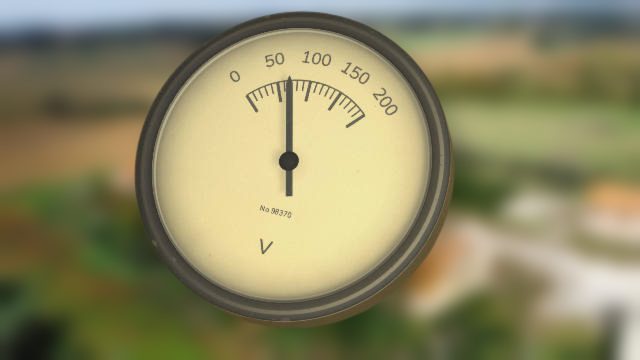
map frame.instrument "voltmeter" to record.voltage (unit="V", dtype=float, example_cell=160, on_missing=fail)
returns 70
